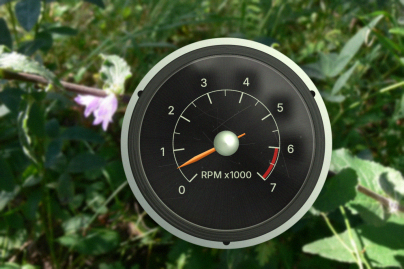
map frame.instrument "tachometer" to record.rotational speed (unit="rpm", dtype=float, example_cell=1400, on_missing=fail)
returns 500
